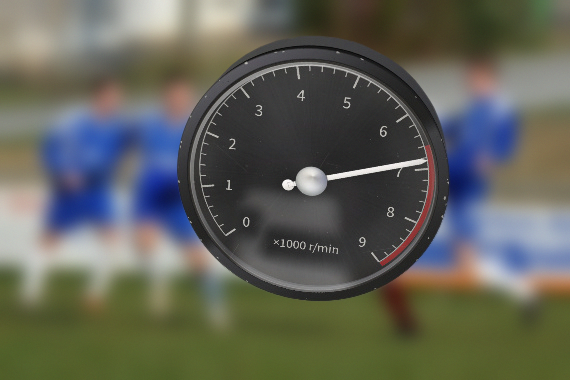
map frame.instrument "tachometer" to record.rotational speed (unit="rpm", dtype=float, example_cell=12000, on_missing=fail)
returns 6800
